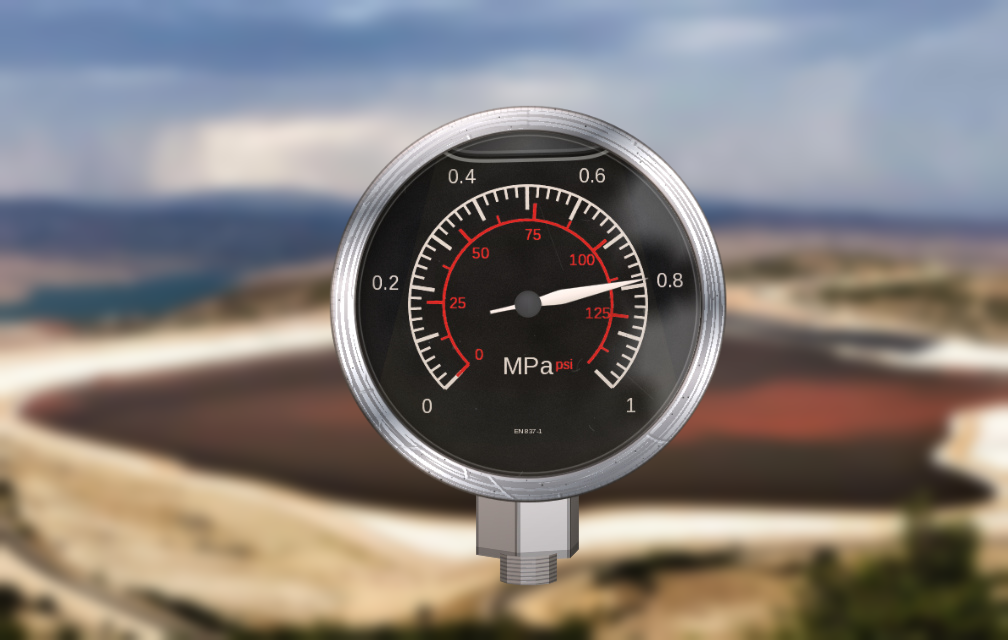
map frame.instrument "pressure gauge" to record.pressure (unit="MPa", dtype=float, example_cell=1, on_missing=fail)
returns 0.79
